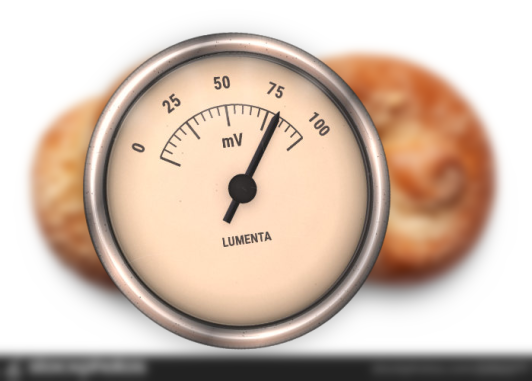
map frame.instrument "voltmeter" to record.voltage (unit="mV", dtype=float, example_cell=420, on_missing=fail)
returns 80
